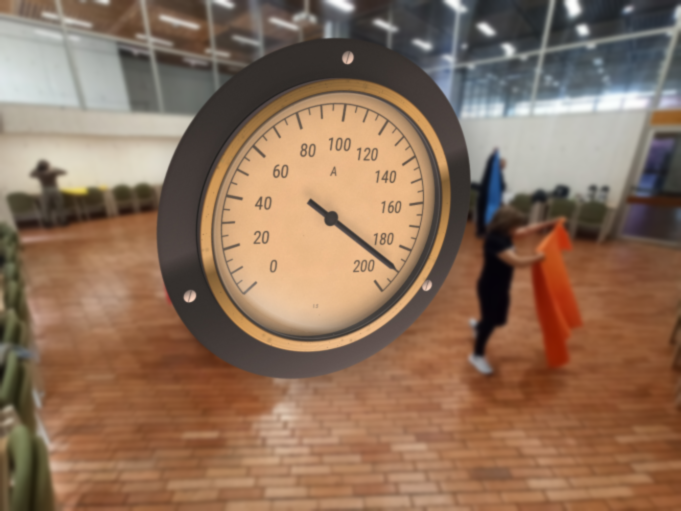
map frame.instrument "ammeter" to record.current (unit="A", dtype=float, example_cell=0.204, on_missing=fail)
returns 190
